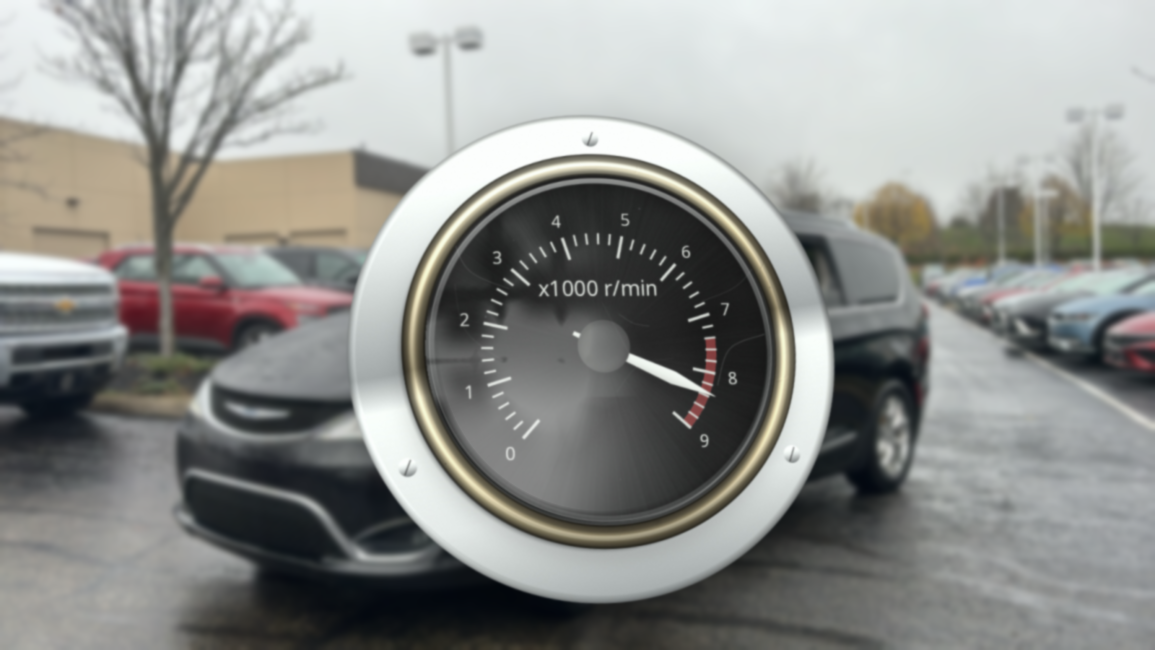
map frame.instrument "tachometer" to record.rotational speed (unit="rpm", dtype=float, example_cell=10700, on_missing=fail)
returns 8400
